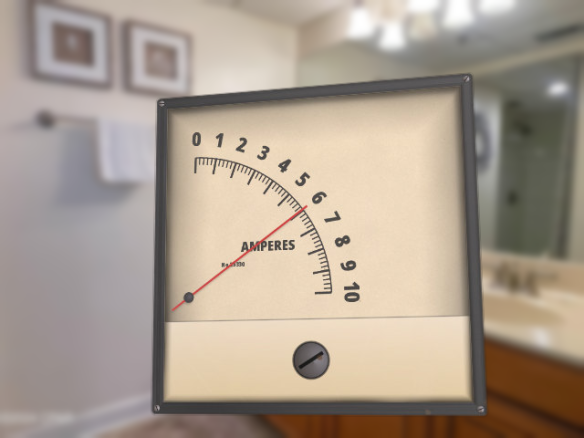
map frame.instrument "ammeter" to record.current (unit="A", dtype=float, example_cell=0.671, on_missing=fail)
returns 6
